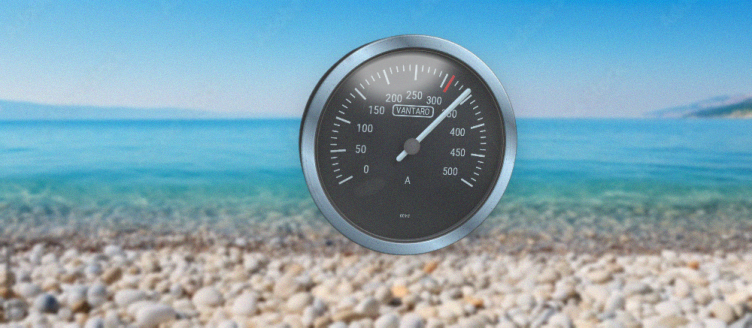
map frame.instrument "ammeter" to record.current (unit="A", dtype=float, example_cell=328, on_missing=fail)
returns 340
